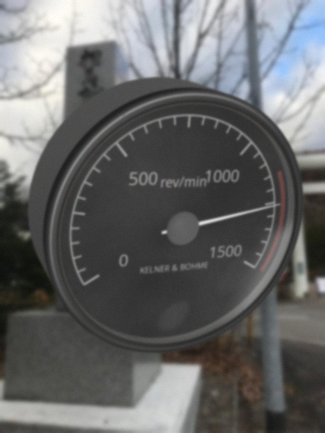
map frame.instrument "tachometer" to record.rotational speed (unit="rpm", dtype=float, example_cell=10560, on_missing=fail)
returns 1250
